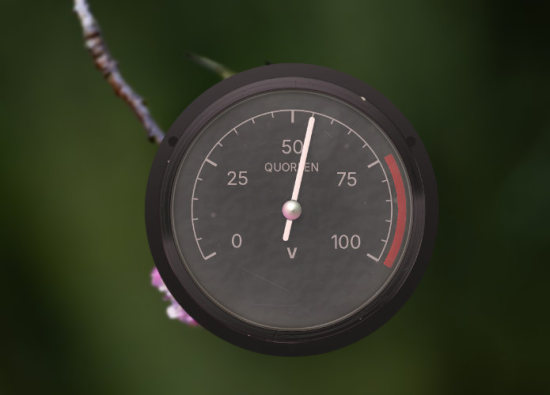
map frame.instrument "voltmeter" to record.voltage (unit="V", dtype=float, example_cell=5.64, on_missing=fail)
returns 55
